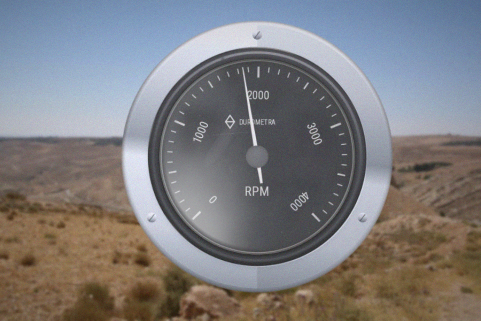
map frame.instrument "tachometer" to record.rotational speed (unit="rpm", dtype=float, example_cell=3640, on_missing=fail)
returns 1850
